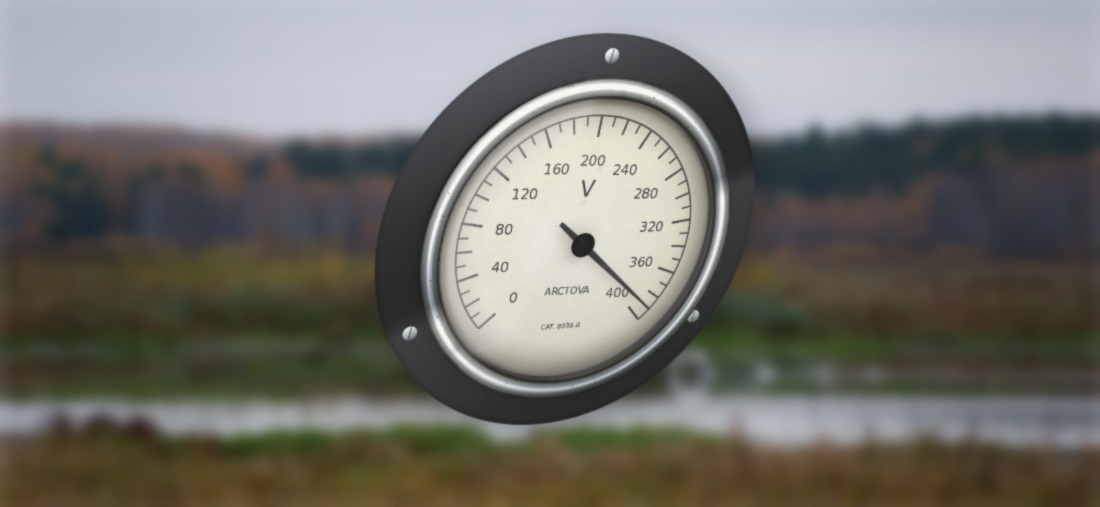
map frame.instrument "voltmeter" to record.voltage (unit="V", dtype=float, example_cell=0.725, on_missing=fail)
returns 390
